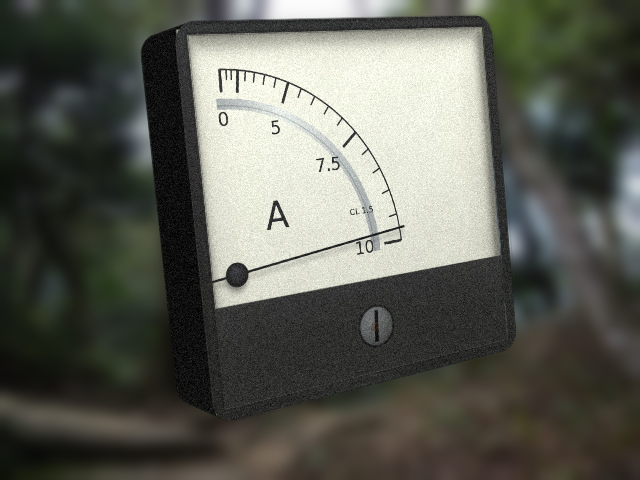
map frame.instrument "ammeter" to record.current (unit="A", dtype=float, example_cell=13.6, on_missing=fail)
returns 9.75
